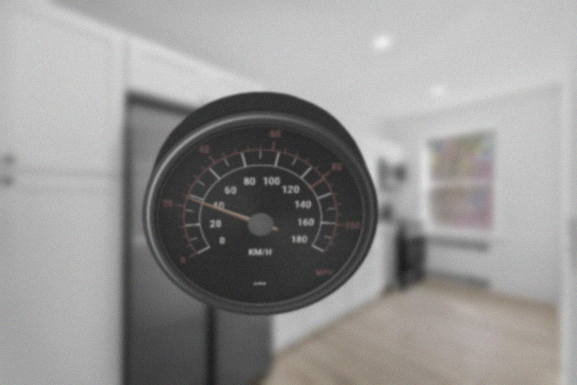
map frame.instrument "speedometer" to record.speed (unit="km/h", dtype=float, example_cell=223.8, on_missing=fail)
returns 40
